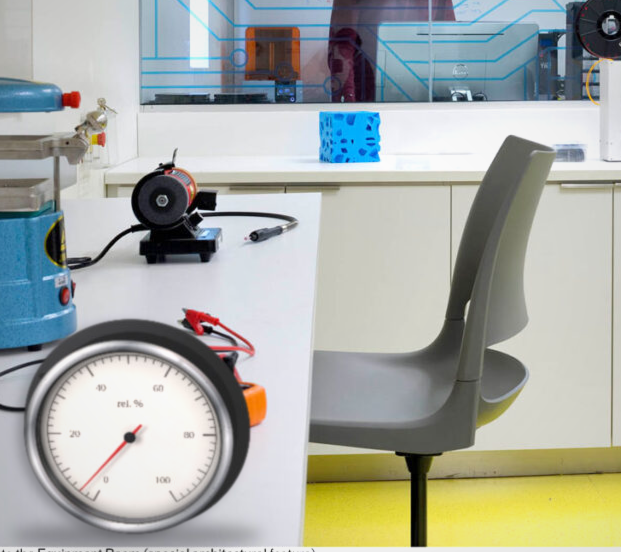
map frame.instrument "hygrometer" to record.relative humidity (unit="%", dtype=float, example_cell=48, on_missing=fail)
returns 4
